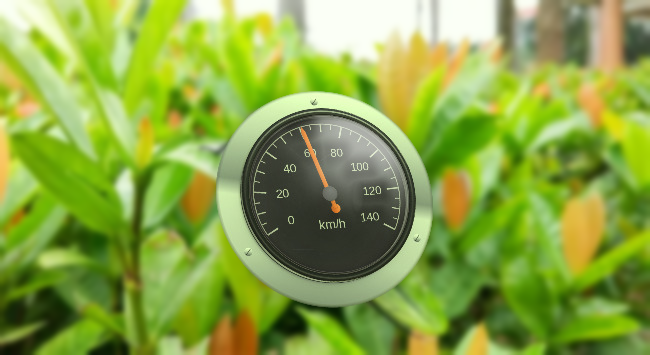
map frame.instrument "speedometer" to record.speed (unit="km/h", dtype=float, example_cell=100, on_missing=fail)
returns 60
